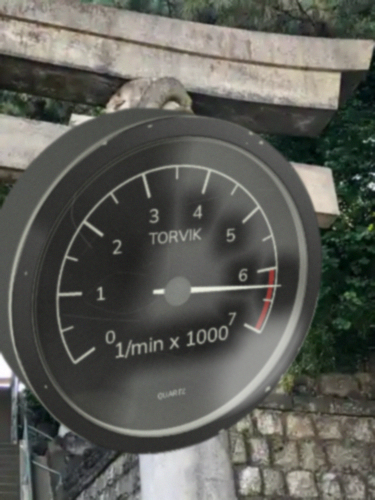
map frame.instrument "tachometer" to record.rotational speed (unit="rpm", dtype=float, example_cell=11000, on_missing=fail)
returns 6250
